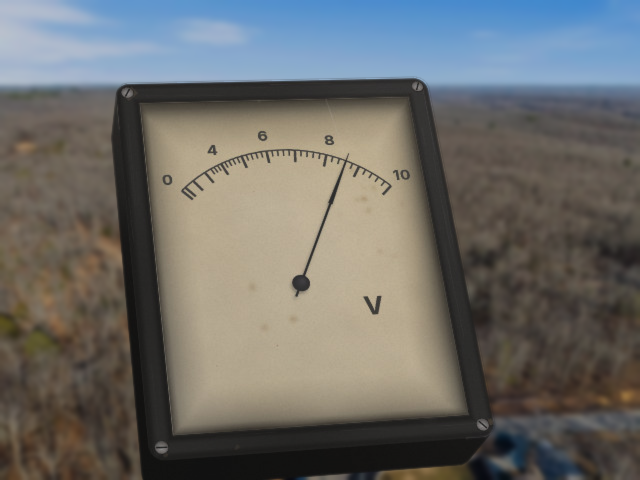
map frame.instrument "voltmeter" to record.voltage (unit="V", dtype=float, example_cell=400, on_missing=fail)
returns 8.6
